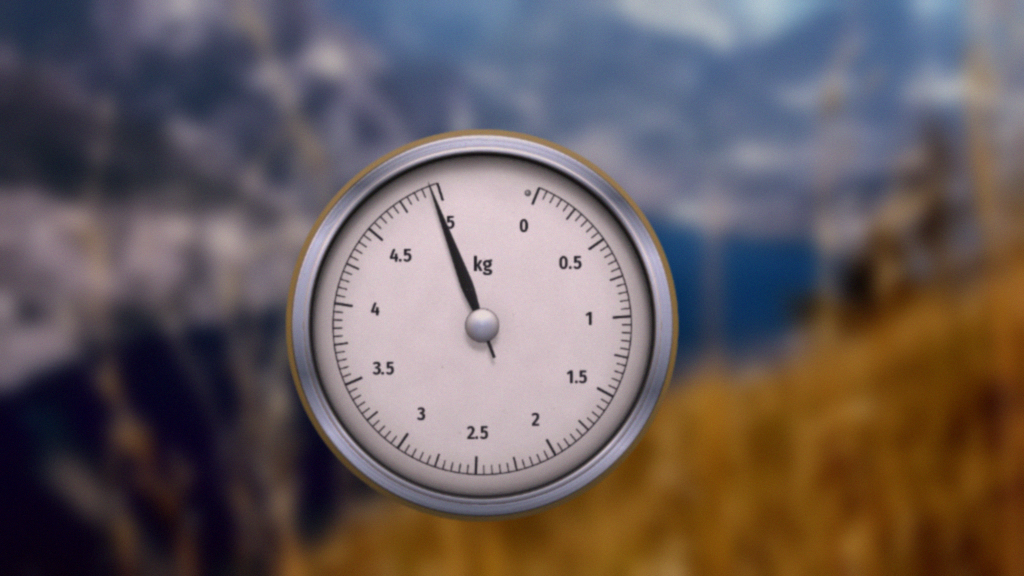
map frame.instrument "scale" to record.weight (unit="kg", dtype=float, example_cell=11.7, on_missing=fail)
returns 4.95
